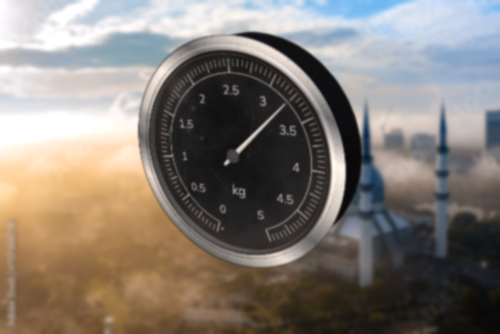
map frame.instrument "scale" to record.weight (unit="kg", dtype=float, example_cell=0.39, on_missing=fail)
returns 3.25
